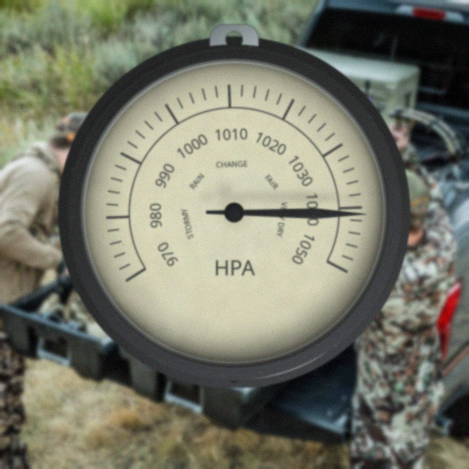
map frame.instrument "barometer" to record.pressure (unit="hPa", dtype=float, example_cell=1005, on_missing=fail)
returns 1041
